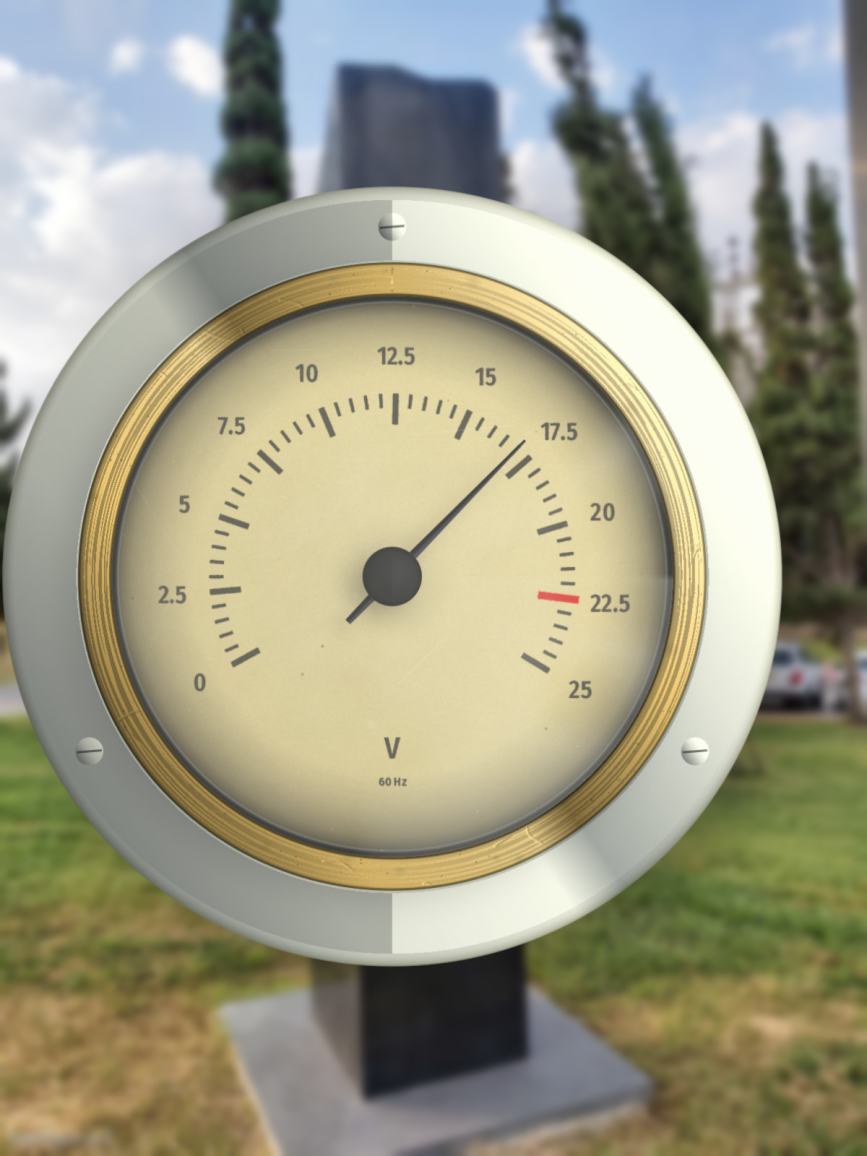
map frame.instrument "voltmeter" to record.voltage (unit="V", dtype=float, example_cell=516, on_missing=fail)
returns 17
